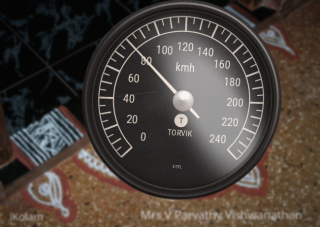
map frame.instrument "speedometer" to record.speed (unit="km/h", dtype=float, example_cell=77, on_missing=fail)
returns 80
